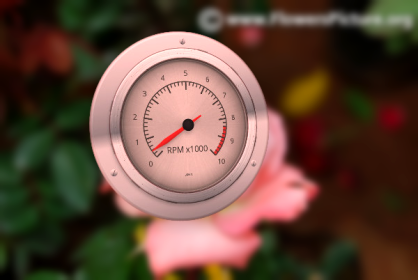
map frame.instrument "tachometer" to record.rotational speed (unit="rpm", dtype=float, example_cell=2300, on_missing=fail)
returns 400
